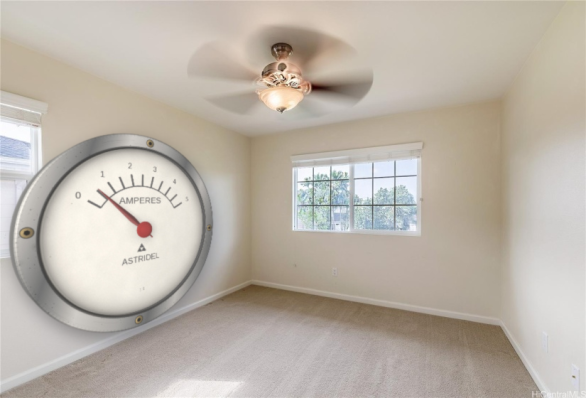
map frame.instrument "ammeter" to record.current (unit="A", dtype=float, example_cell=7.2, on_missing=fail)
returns 0.5
